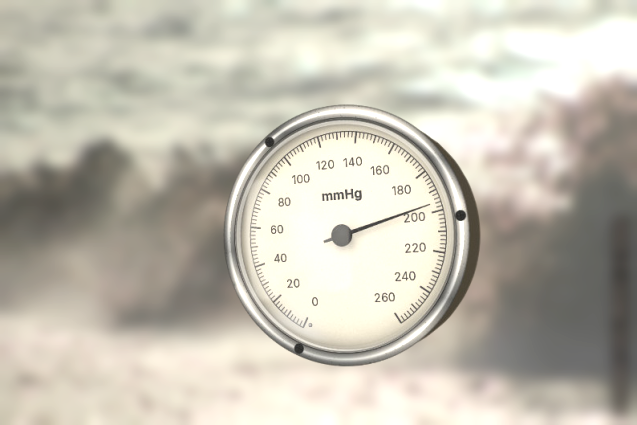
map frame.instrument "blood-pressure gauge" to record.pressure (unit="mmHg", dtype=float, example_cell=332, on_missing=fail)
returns 196
